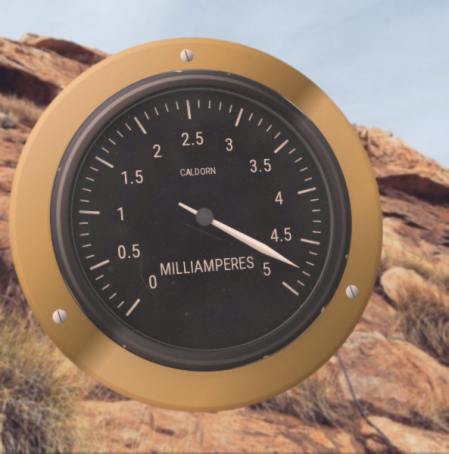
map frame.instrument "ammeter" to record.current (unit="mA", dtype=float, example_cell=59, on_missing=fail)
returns 4.8
